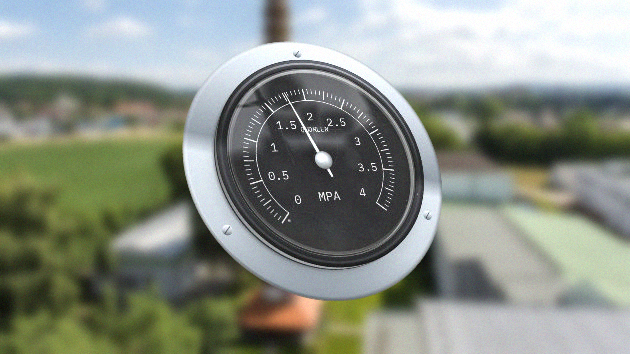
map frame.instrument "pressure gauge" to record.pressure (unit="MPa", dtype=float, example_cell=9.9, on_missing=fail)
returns 1.75
